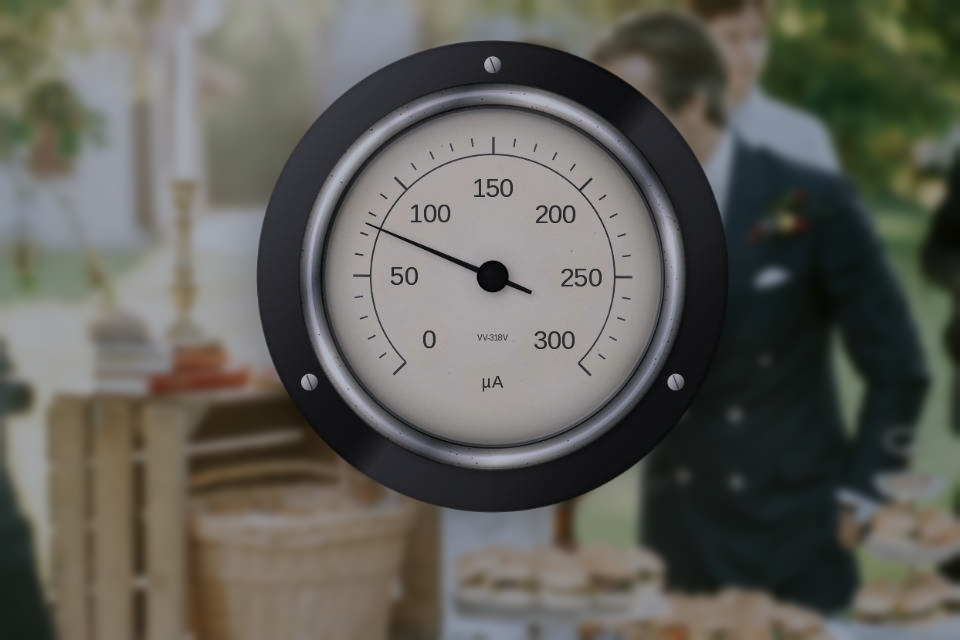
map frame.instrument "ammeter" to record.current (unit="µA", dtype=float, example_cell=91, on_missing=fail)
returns 75
